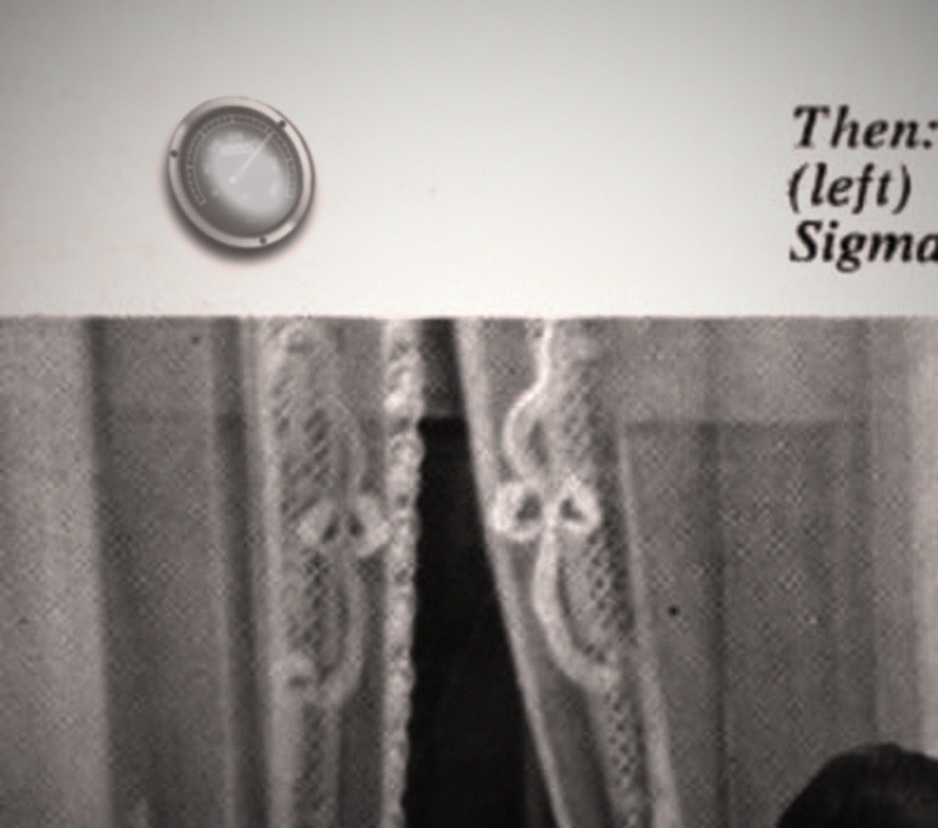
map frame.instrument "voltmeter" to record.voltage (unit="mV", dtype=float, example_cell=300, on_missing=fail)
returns 210
